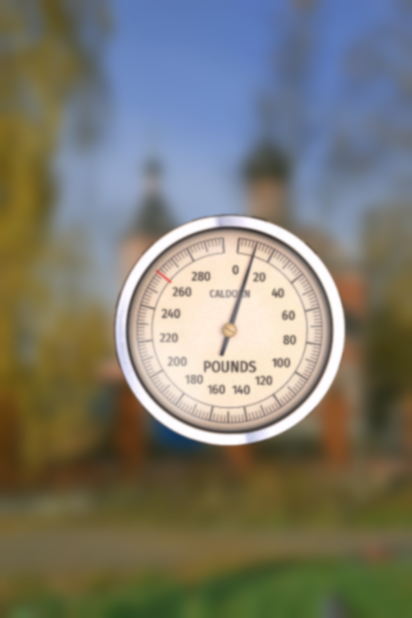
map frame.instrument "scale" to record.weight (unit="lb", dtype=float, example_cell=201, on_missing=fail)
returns 10
